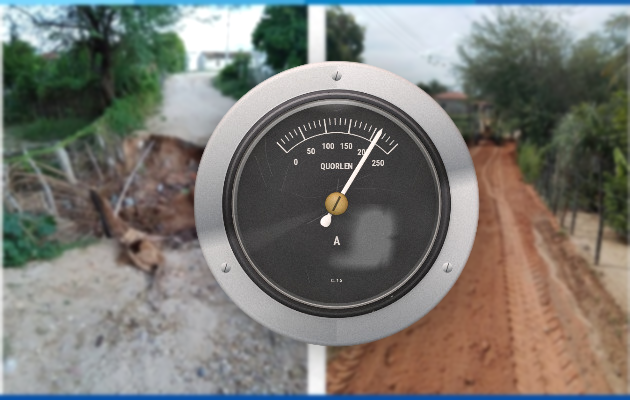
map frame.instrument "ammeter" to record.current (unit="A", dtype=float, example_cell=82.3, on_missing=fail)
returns 210
